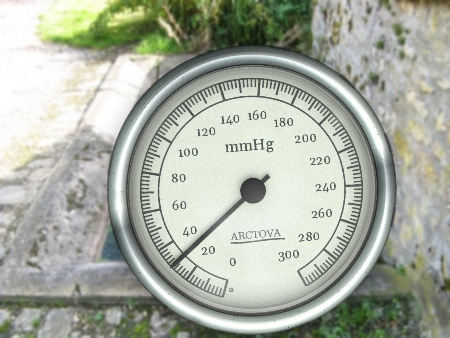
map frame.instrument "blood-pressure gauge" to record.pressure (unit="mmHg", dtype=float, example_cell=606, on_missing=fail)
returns 30
